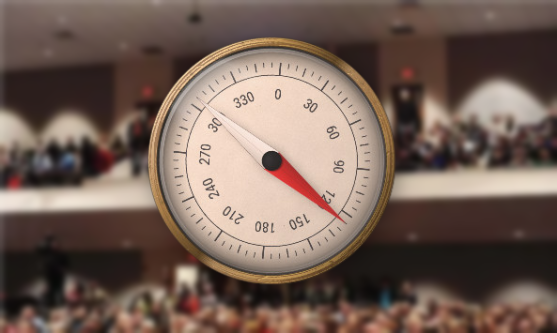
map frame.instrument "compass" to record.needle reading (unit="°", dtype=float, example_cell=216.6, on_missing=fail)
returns 125
